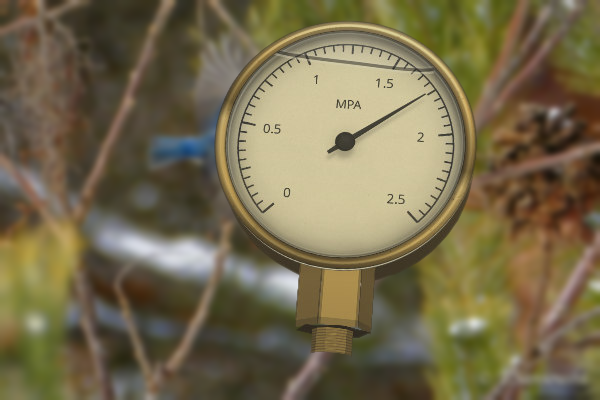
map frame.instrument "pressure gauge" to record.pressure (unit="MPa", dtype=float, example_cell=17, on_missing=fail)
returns 1.75
